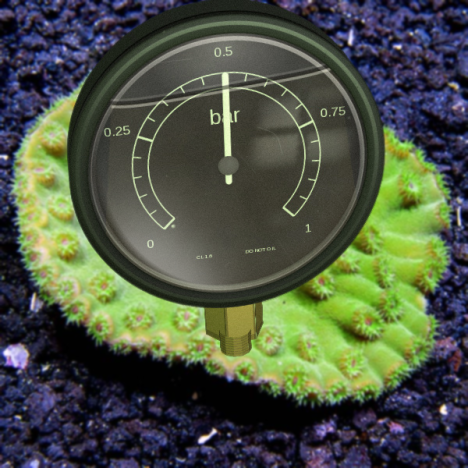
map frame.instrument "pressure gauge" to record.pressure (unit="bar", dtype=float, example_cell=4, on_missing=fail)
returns 0.5
